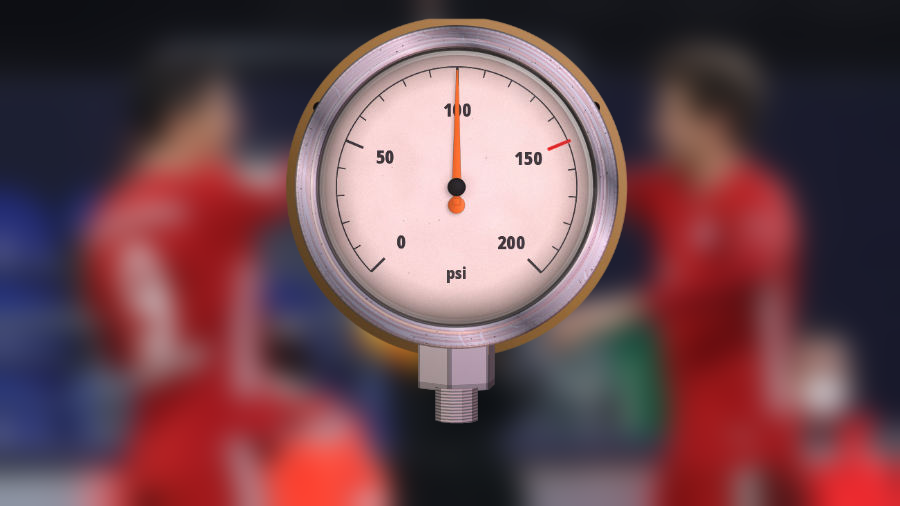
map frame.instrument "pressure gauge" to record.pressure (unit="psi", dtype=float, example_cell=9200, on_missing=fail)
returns 100
